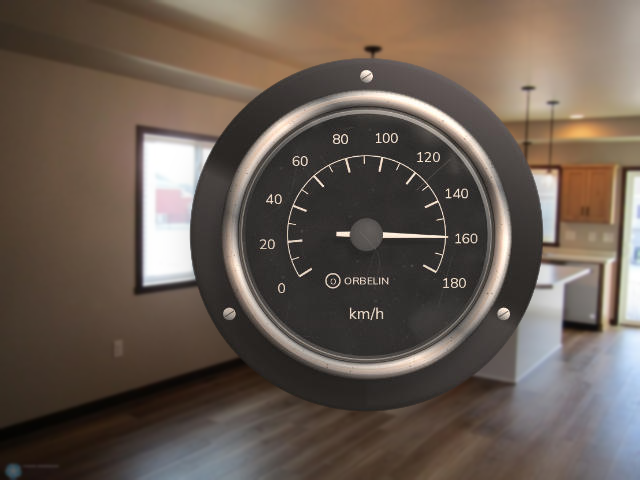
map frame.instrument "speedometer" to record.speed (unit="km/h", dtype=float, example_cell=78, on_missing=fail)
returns 160
